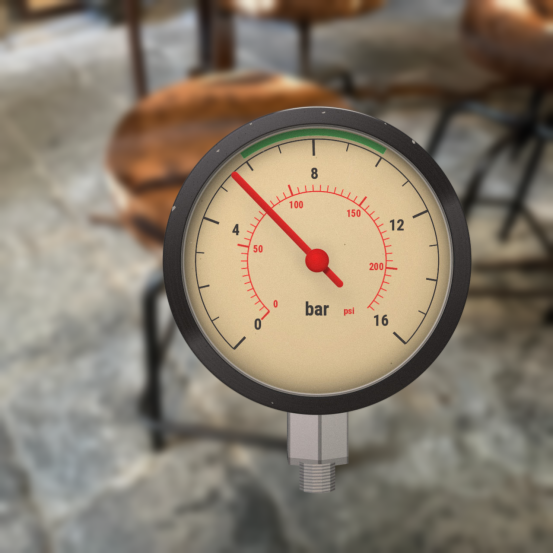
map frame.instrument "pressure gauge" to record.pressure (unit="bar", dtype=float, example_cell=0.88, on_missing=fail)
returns 5.5
